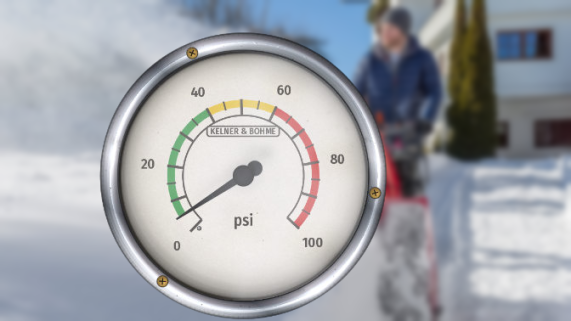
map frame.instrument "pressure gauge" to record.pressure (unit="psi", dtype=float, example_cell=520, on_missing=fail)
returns 5
